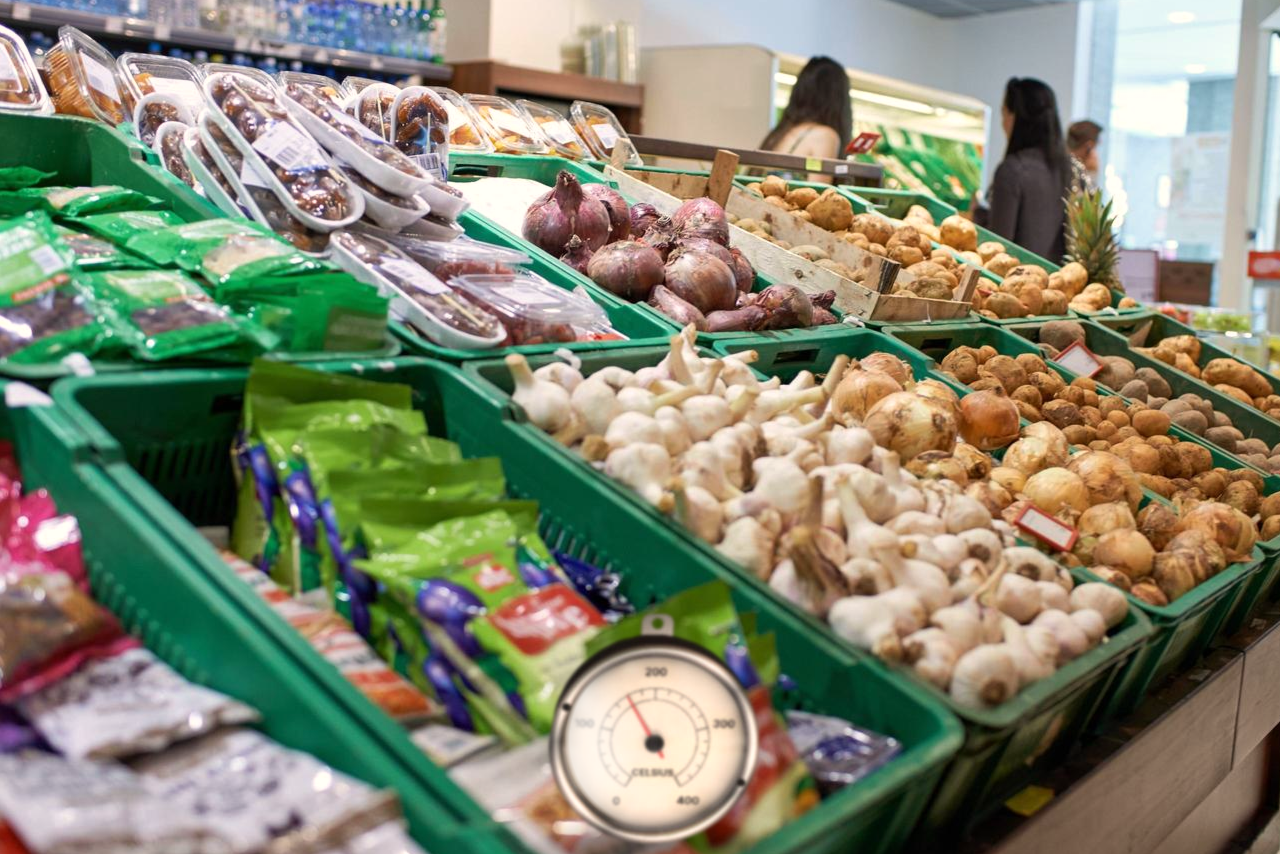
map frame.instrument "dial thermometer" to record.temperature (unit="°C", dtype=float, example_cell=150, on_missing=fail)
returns 160
